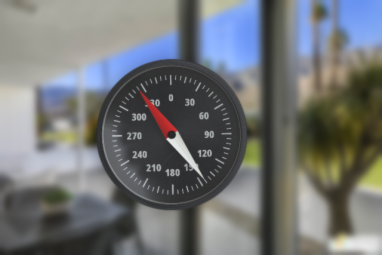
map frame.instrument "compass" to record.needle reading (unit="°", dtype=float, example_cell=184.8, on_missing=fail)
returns 325
